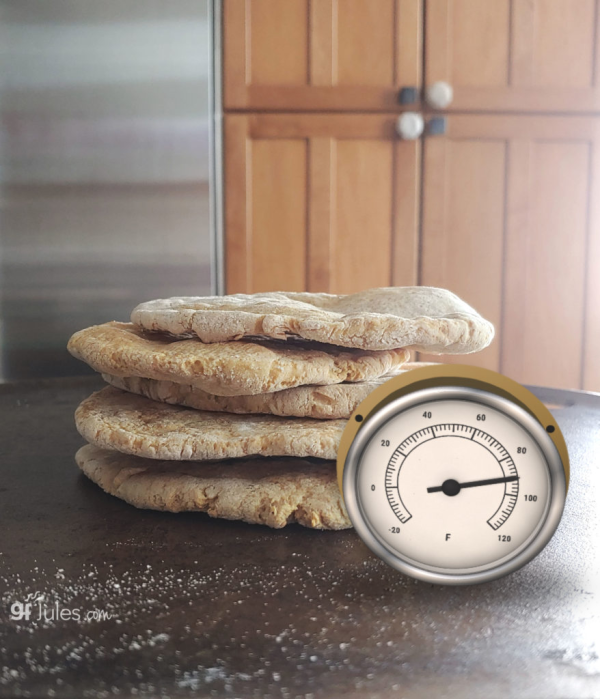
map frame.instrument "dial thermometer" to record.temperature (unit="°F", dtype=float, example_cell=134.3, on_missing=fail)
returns 90
